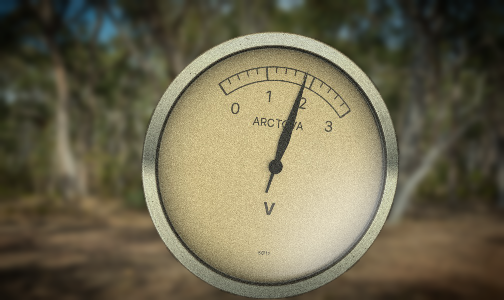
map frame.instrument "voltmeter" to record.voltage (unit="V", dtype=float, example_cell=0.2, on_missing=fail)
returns 1.8
